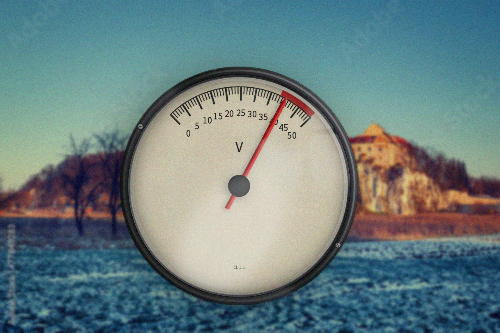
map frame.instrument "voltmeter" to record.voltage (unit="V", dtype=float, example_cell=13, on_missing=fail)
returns 40
